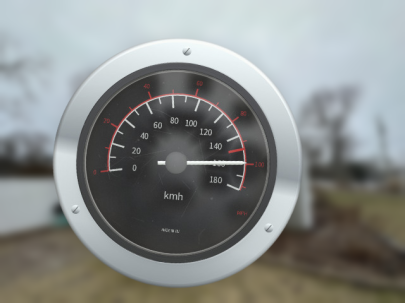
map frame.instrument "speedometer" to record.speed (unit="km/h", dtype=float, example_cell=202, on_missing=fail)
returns 160
